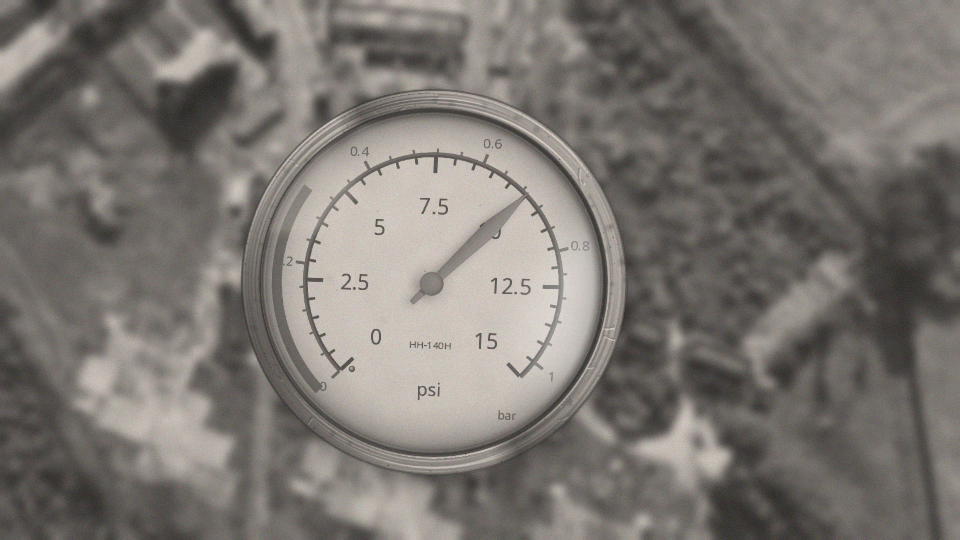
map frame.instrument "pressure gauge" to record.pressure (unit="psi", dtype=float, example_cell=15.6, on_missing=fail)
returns 10
